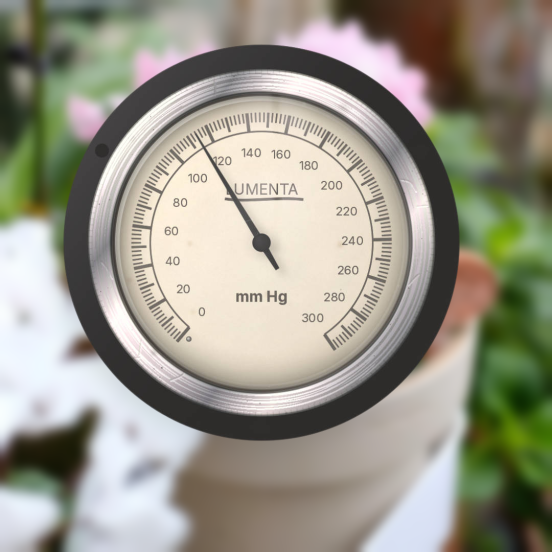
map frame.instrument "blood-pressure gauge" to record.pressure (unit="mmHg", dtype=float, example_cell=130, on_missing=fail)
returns 114
